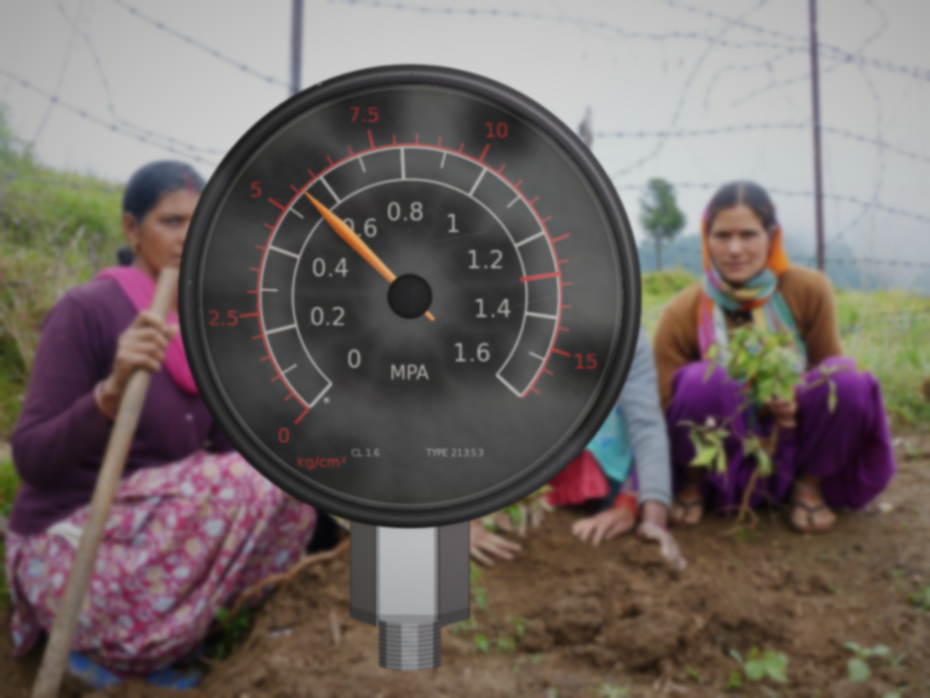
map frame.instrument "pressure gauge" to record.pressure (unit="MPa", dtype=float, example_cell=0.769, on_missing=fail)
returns 0.55
